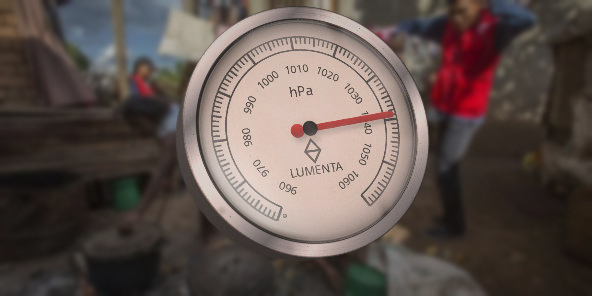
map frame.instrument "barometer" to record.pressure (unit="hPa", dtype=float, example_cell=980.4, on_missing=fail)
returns 1039
